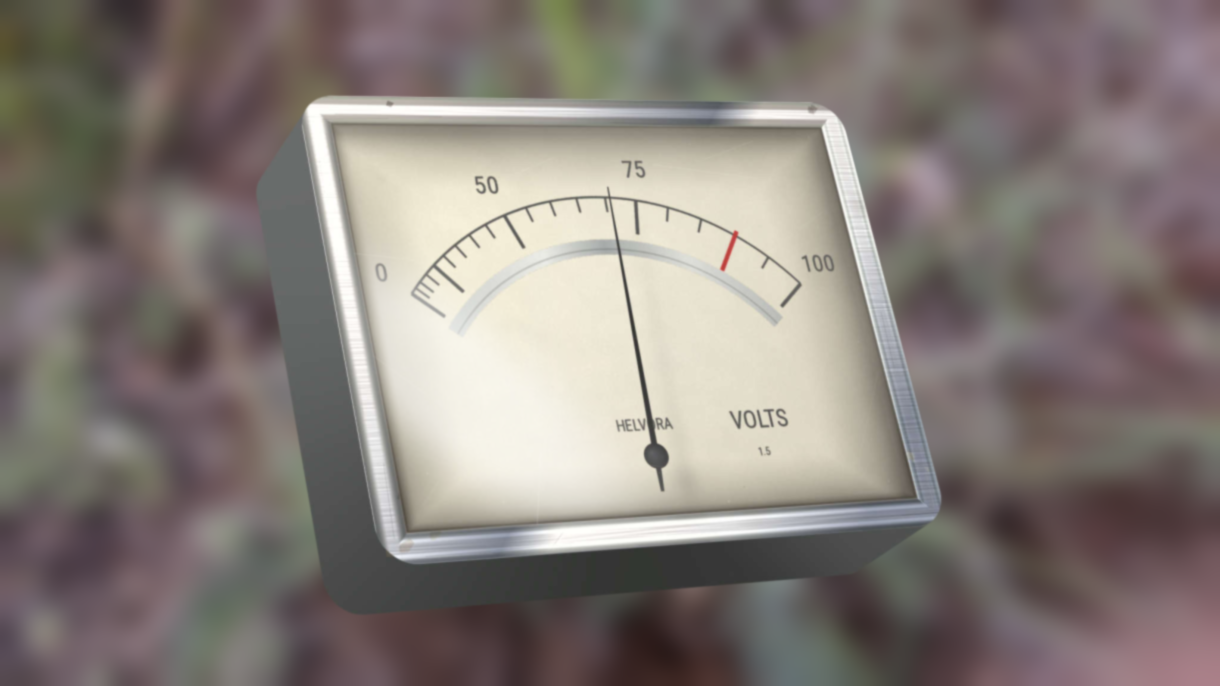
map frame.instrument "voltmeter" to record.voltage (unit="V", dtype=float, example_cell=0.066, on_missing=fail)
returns 70
